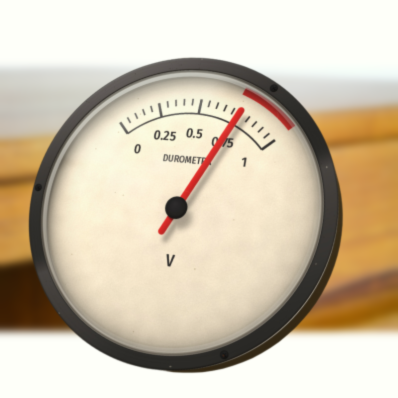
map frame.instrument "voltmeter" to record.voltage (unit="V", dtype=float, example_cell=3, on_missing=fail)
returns 0.75
